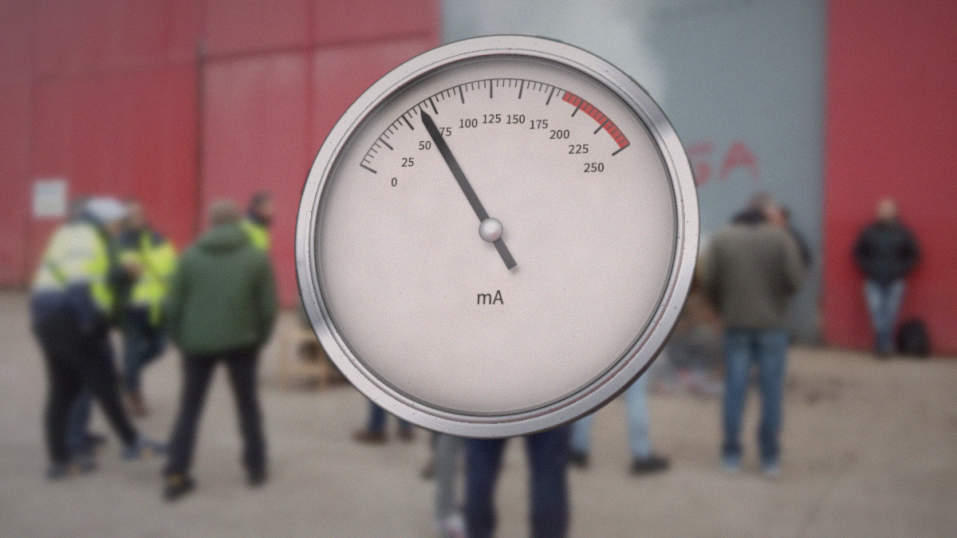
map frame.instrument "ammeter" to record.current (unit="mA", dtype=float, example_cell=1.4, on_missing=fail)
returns 65
